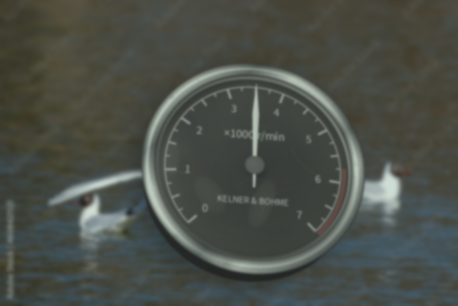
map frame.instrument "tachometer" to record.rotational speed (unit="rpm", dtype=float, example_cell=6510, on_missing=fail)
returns 3500
